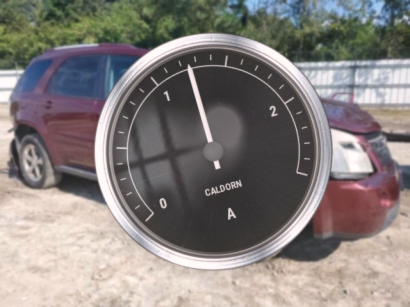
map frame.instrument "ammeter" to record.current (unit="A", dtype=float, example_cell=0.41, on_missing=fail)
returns 1.25
